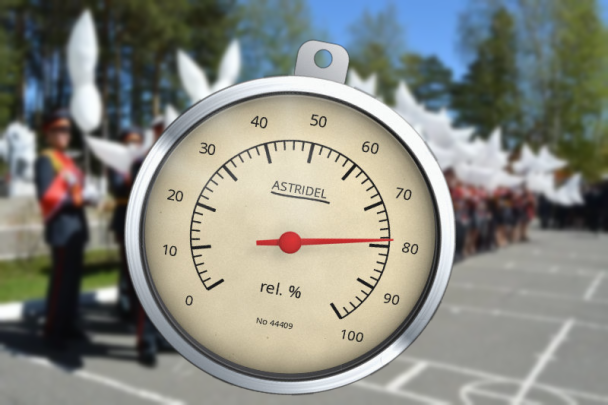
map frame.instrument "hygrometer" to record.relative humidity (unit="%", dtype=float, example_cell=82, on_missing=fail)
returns 78
